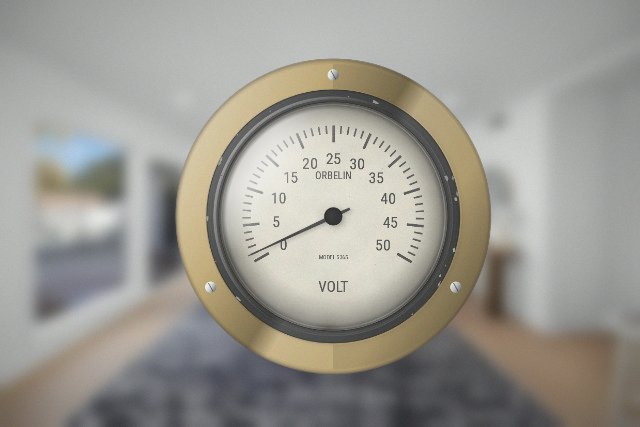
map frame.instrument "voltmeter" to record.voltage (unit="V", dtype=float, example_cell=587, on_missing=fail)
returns 1
